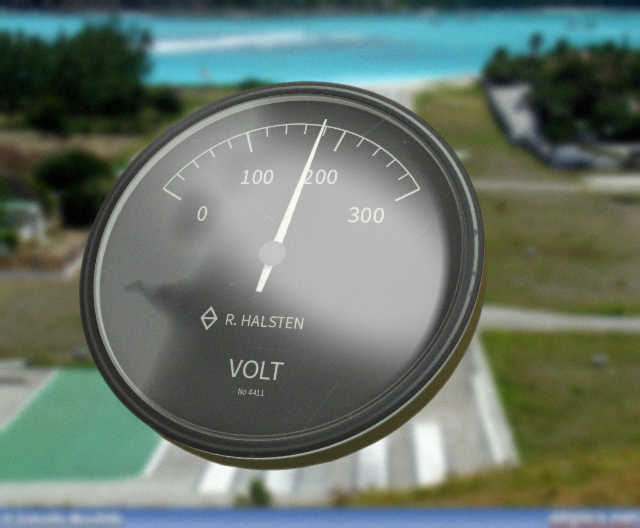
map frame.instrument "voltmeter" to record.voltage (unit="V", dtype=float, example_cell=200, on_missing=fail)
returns 180
